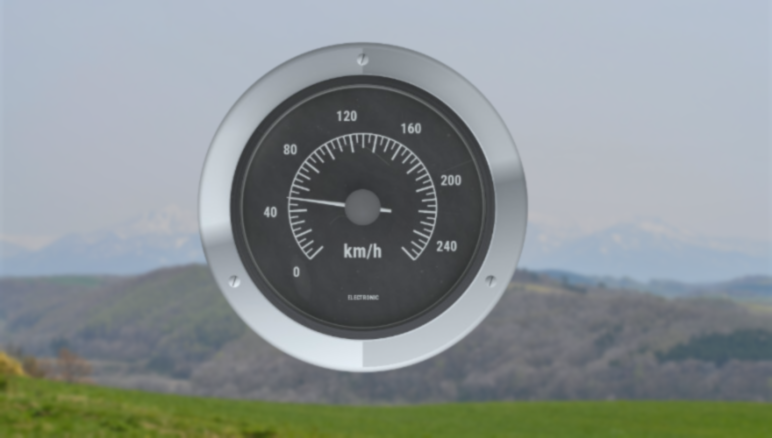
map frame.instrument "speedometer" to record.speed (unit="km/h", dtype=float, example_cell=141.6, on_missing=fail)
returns 50
